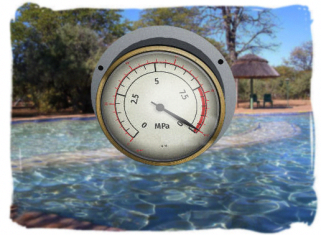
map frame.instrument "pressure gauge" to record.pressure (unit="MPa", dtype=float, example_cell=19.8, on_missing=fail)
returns 9.75
